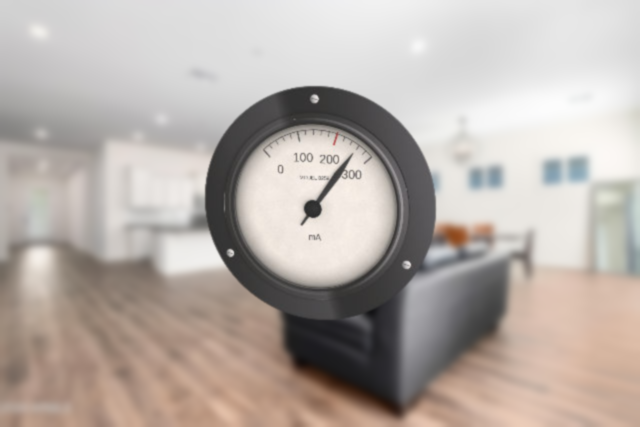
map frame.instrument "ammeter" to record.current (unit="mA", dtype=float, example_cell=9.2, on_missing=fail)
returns 260
